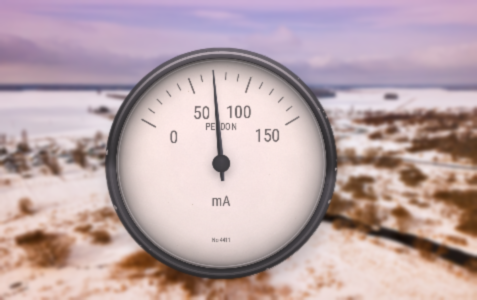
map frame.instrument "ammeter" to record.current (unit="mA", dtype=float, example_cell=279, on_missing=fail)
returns 70
